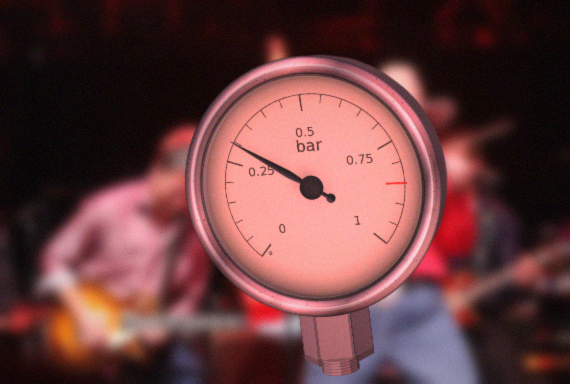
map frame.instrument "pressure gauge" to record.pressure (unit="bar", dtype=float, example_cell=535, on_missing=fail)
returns 0.3
